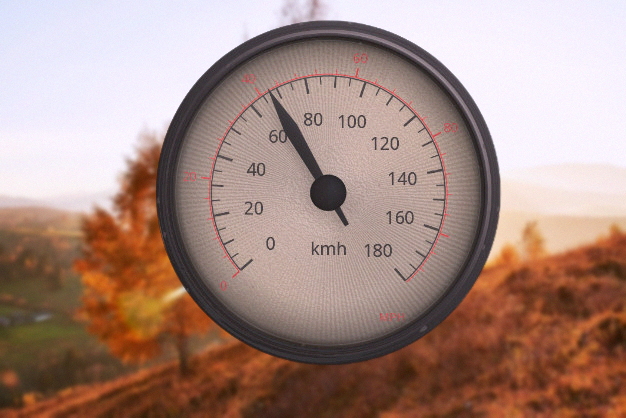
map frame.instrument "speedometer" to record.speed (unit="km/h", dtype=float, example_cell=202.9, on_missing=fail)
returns 67.5
